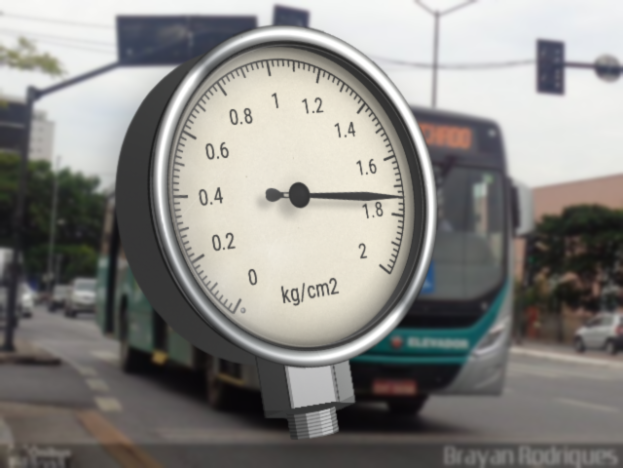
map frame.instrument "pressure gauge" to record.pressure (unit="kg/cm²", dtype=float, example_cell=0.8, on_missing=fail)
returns 1.74
